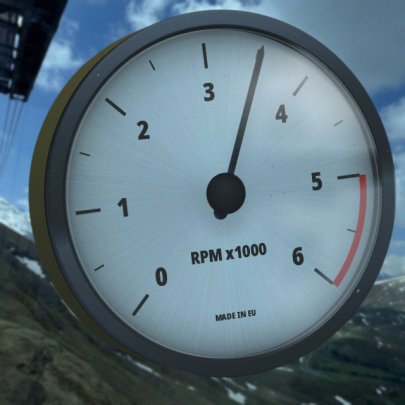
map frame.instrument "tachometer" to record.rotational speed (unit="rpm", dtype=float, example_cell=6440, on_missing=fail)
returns 3500
